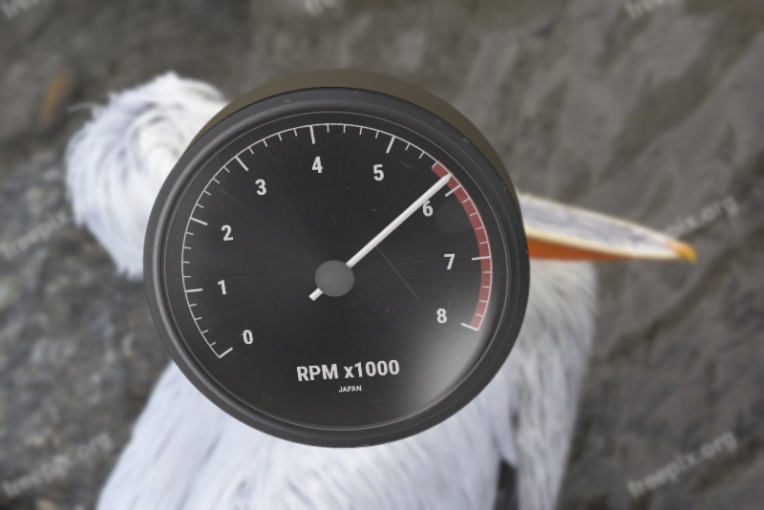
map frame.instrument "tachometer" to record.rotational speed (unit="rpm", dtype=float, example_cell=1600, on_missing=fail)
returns 5800
